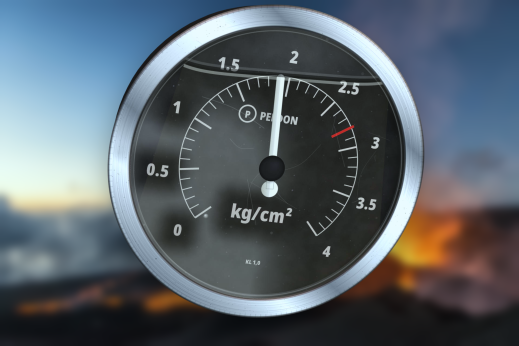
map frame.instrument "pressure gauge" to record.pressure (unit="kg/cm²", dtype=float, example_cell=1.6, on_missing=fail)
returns 1.9
